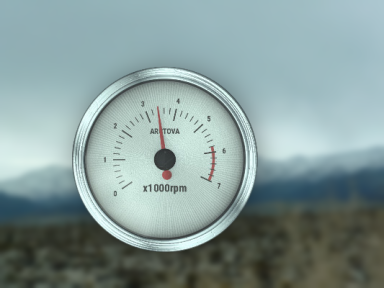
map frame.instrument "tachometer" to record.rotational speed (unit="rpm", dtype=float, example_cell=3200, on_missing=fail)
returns 3400
